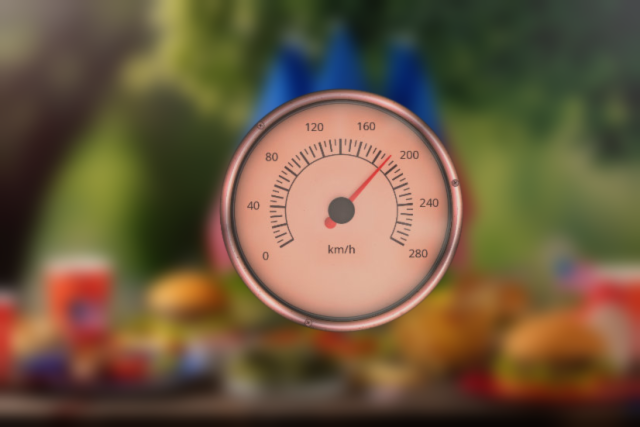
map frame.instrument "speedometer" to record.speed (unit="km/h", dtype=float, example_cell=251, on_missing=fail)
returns 190
